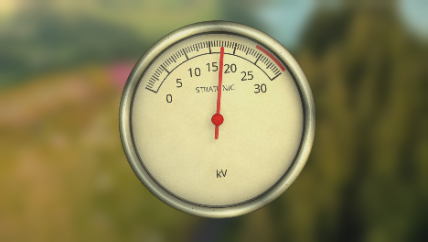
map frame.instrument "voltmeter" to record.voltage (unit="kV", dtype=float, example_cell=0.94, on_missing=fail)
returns 17.5
